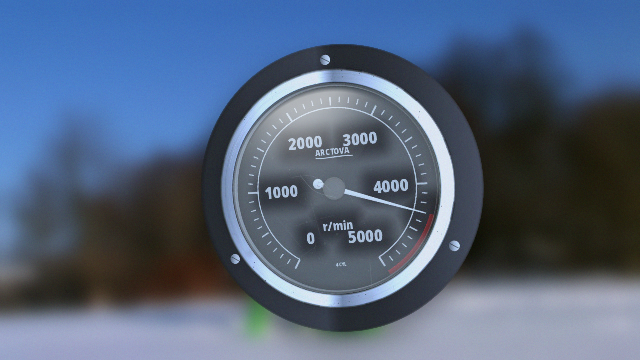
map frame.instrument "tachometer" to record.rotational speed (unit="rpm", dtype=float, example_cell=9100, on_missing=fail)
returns 4300
